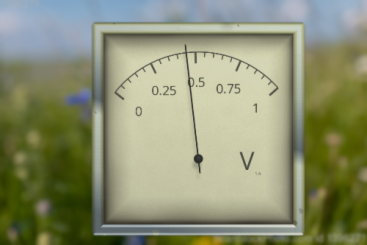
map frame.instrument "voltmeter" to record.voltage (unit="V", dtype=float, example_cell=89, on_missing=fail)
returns 0.45
